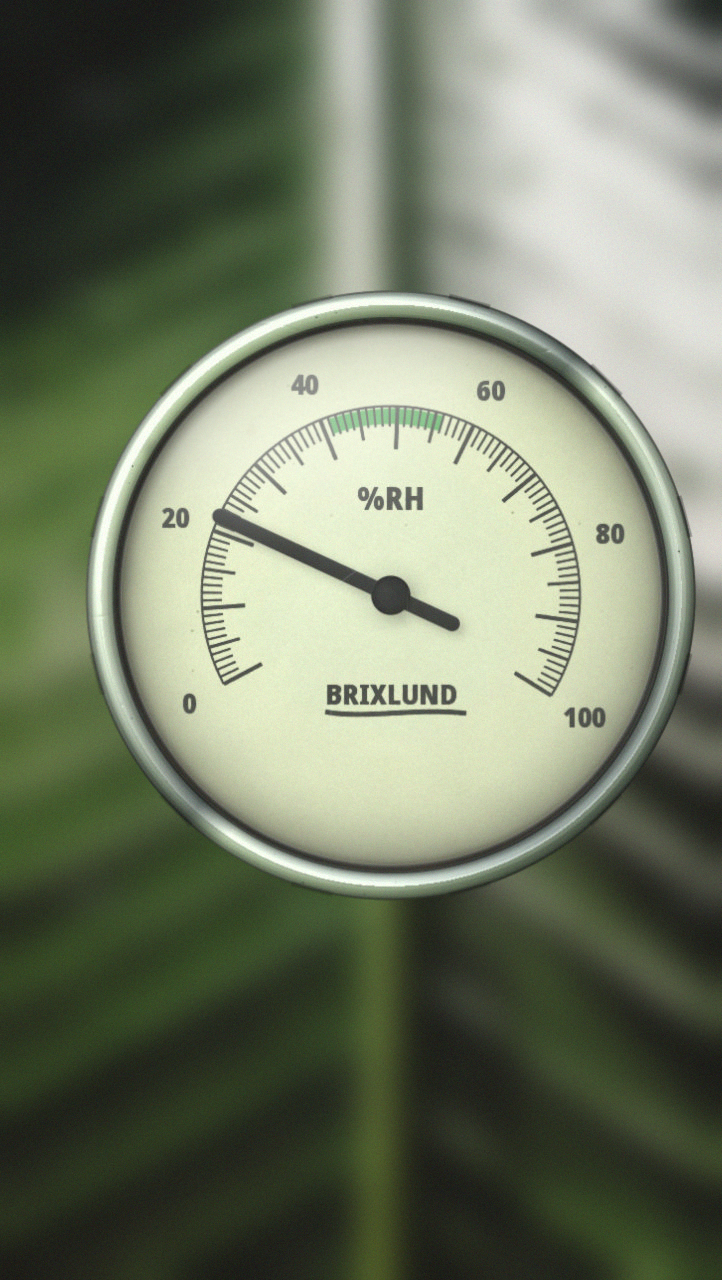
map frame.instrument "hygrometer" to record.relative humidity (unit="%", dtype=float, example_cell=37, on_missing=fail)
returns 22
